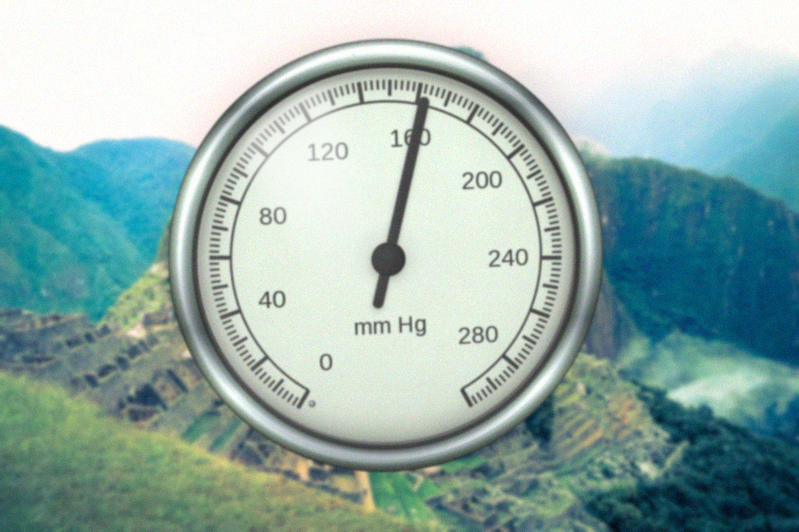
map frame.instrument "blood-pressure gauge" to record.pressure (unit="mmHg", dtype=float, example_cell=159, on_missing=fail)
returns 162
